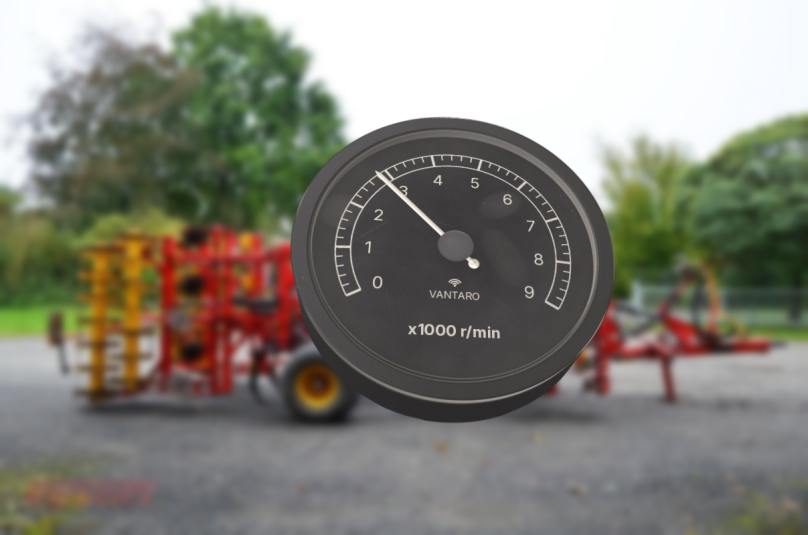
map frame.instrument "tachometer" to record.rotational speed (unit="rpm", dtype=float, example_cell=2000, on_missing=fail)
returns 2800
